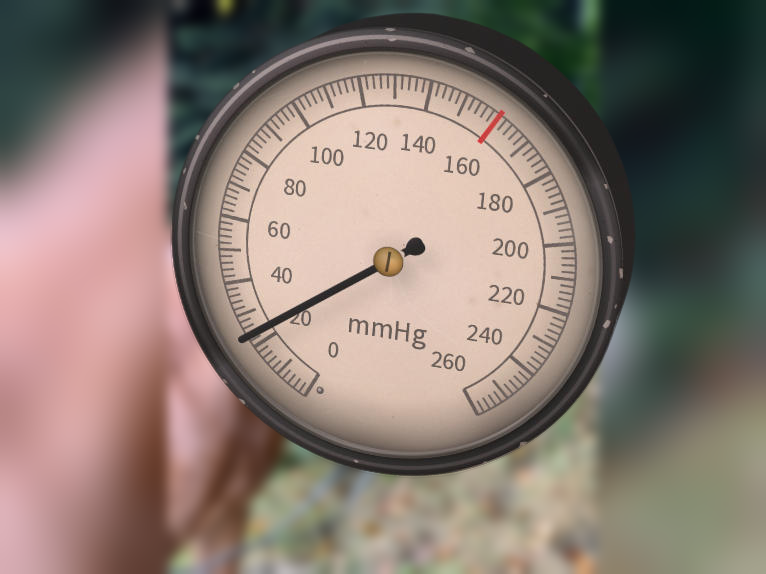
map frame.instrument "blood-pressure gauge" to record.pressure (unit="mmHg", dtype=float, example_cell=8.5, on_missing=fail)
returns 24
